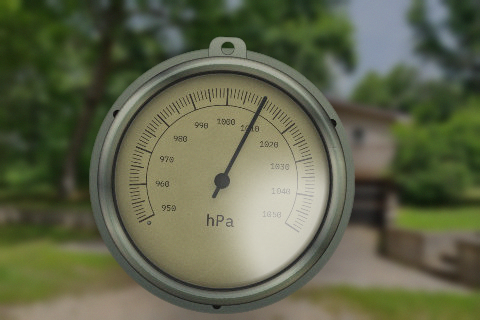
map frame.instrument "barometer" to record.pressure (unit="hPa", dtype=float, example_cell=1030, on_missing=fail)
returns 1010
